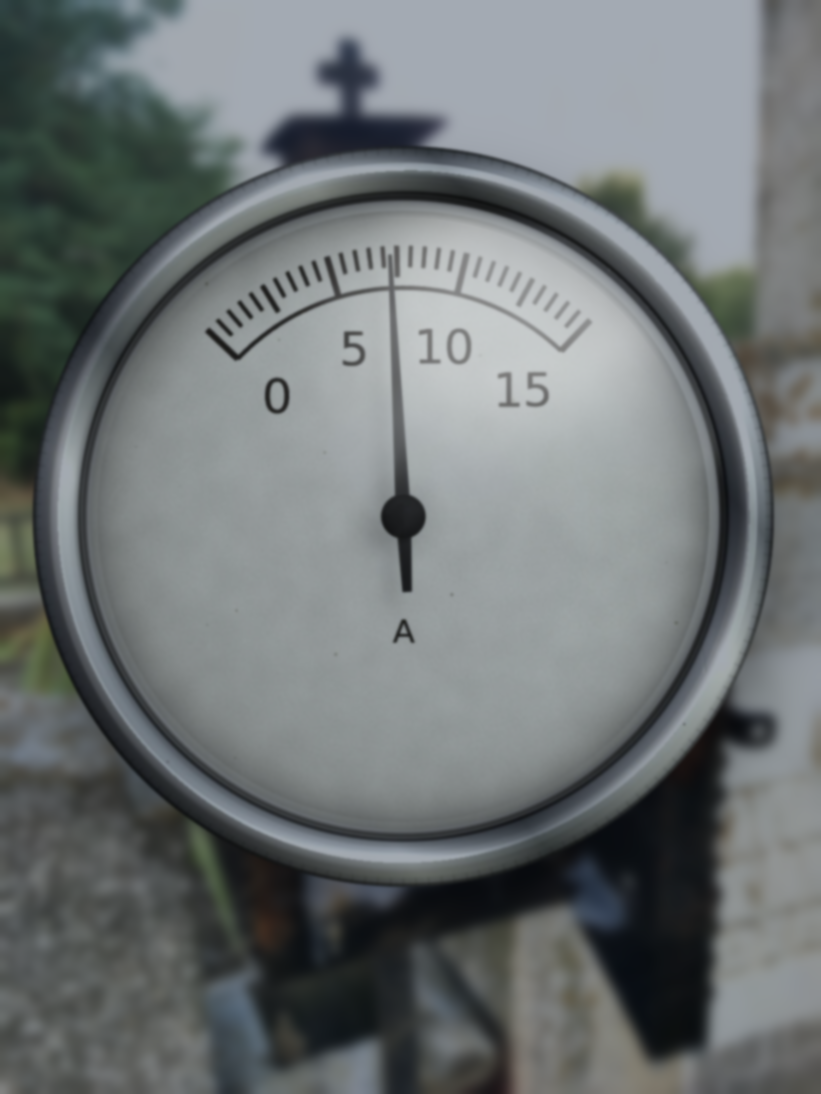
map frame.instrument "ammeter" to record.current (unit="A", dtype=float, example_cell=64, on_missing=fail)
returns 7.25
